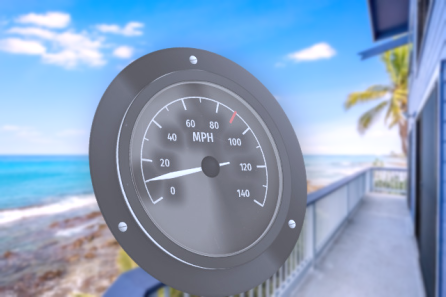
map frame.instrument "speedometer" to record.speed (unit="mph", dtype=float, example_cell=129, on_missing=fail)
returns 10
